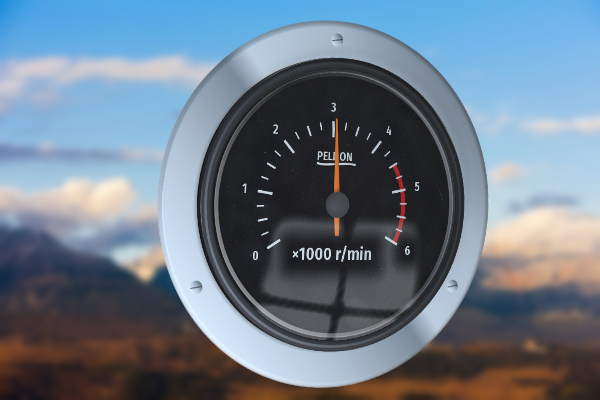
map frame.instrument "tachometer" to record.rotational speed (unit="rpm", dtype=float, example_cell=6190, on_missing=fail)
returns 3000
